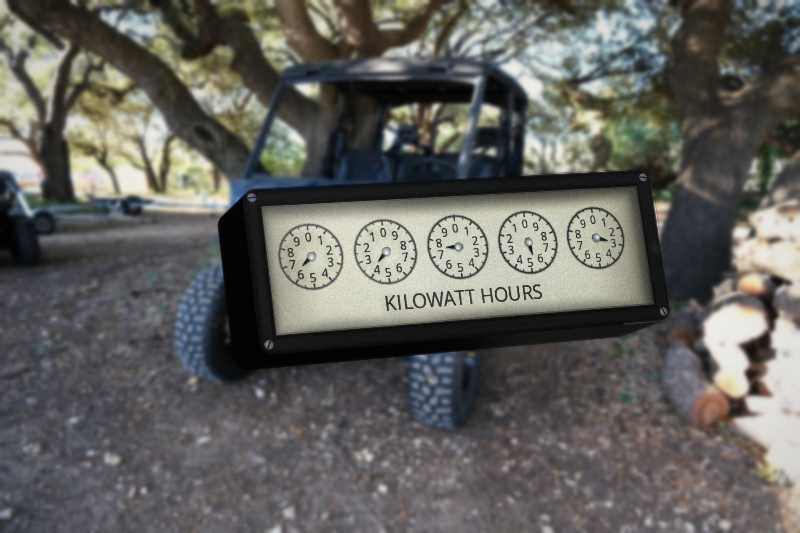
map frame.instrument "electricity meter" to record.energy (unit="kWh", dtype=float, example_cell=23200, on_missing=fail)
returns 63753
